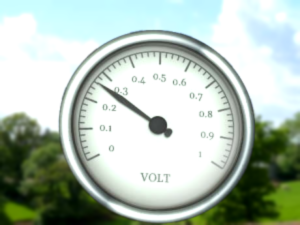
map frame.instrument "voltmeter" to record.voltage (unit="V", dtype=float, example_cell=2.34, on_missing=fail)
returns 0.26
